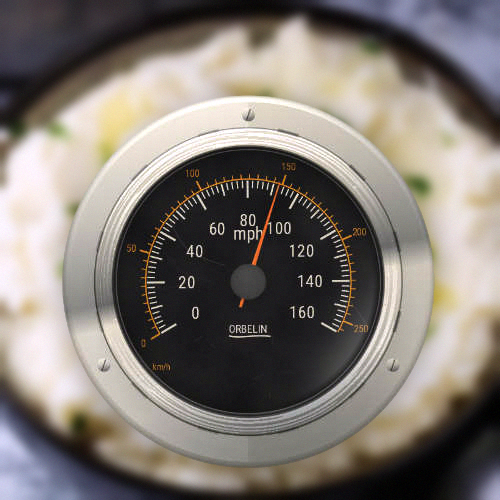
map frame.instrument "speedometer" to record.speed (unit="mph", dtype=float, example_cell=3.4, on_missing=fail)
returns 92
